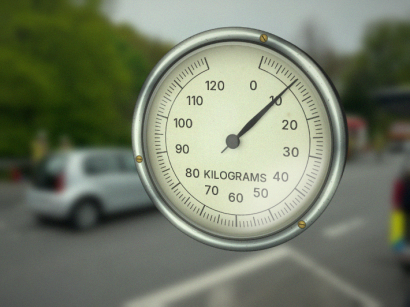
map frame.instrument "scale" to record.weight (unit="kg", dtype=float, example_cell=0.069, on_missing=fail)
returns 10
